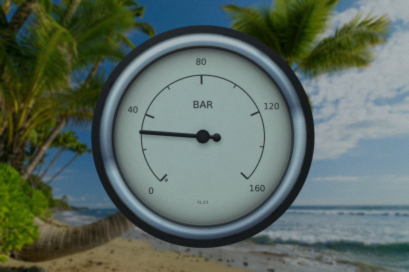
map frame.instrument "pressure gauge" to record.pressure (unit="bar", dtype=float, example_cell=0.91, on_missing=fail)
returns 30
